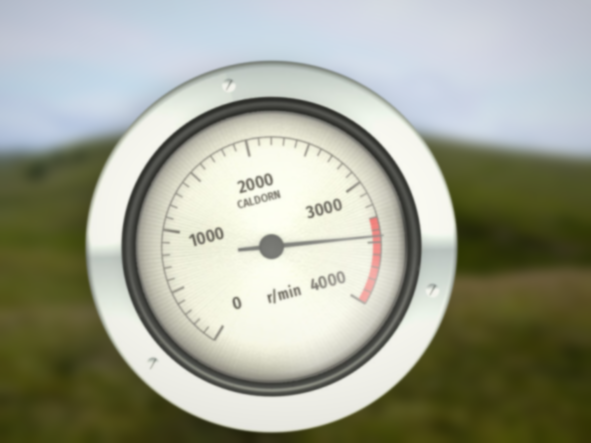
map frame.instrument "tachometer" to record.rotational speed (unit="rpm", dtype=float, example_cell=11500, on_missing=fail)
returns 3450
